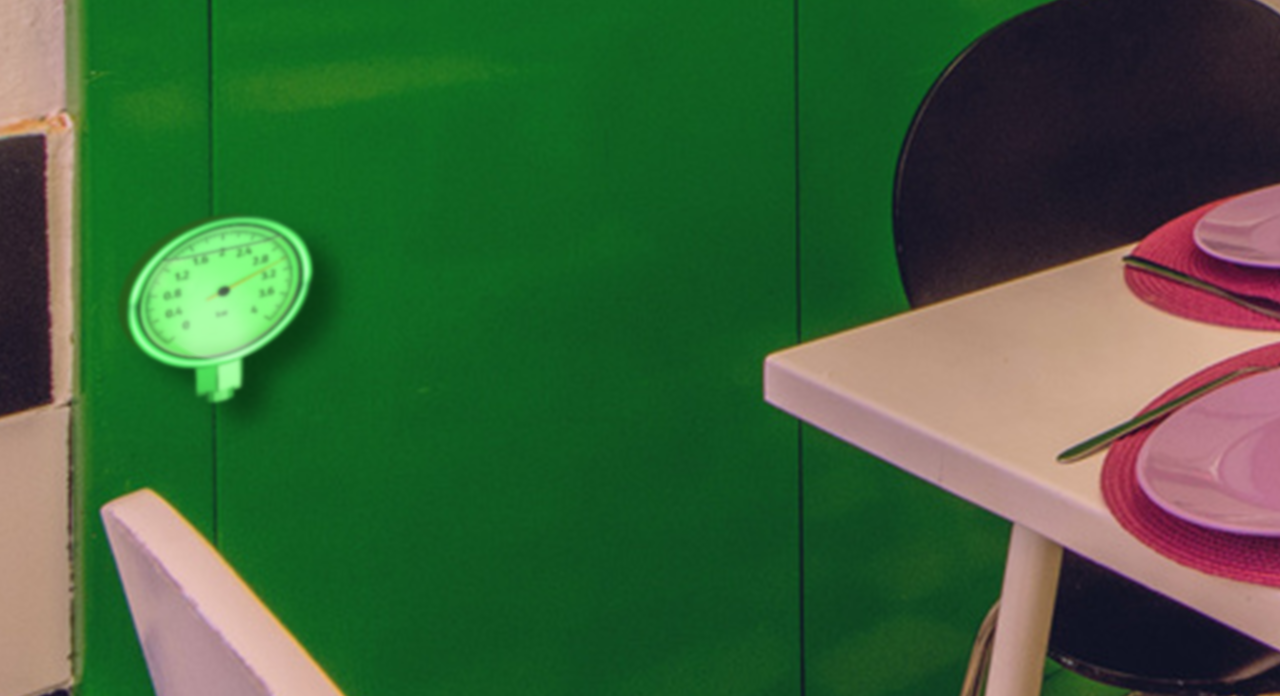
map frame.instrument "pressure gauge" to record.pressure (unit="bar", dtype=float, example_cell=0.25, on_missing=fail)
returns 3
